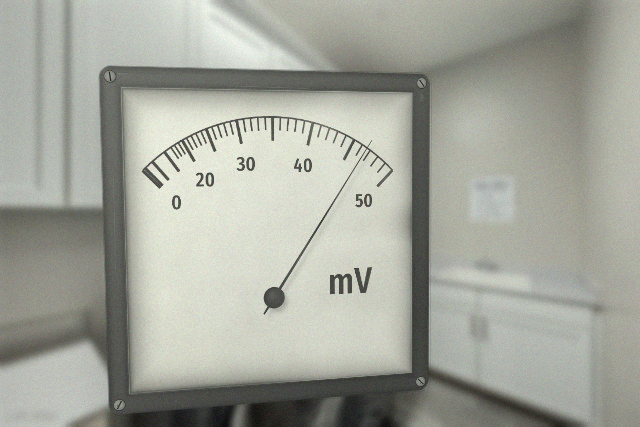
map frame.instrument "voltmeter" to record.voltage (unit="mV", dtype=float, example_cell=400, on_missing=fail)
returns 46.5
